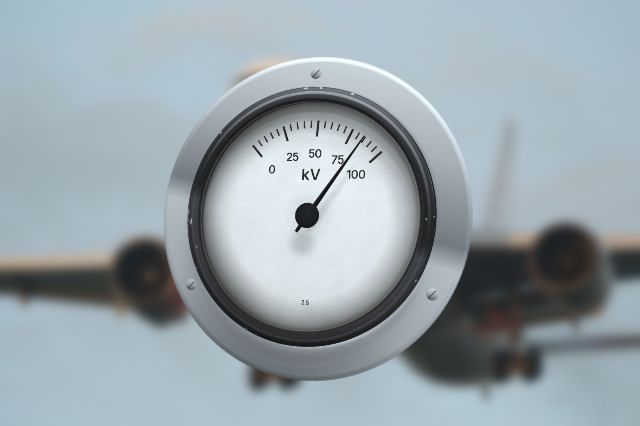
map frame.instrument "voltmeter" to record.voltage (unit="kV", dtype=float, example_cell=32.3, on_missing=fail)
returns 85
